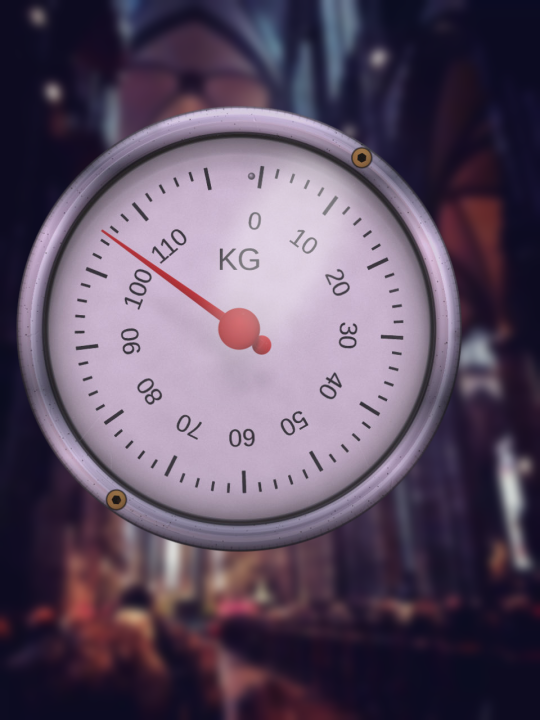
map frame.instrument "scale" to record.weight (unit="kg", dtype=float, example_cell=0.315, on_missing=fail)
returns 105
